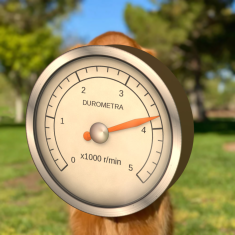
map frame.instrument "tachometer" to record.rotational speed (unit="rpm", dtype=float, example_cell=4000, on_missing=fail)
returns 3800
